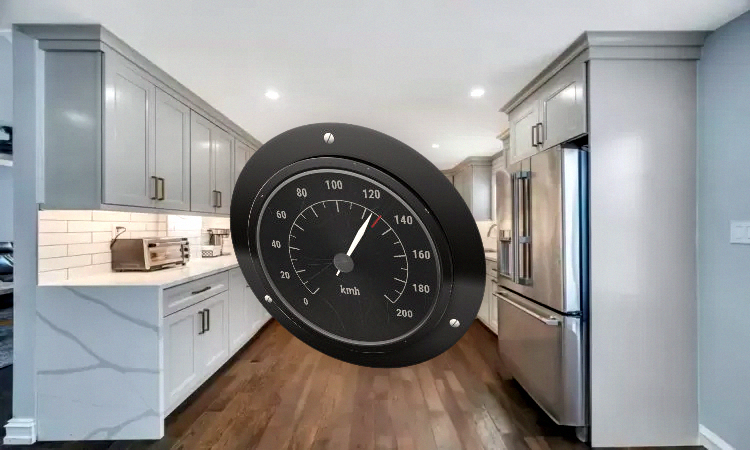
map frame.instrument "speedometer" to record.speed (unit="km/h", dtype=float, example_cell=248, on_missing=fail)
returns 125
